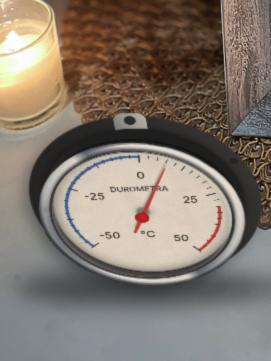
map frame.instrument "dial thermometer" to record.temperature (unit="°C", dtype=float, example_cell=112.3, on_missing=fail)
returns 7.5
